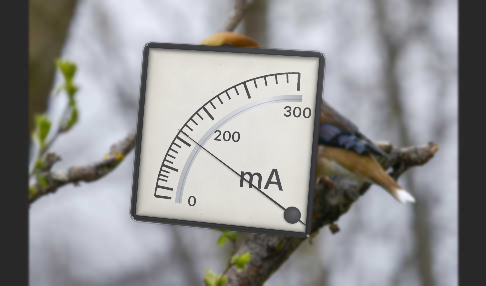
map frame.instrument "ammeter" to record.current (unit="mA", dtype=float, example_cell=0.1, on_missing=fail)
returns 160
